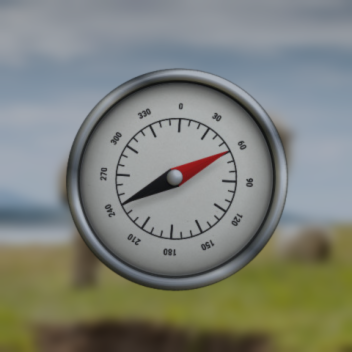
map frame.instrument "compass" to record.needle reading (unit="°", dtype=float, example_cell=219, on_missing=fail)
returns 60
